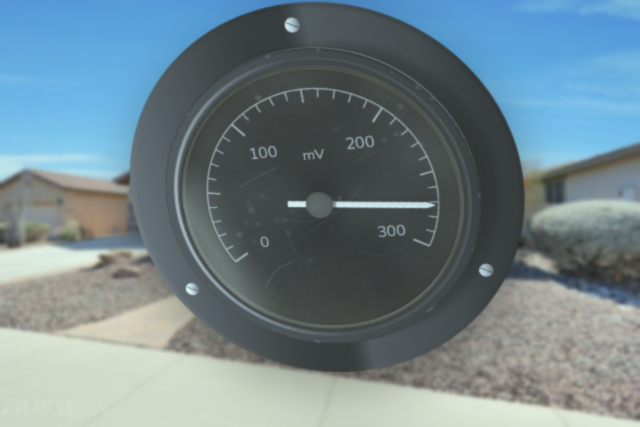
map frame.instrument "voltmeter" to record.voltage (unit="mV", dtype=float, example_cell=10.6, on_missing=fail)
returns 270
